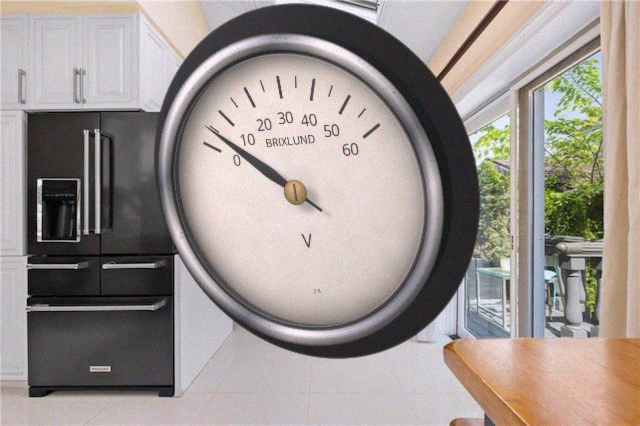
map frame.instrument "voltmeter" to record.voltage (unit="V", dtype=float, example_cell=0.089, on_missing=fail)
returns 5
